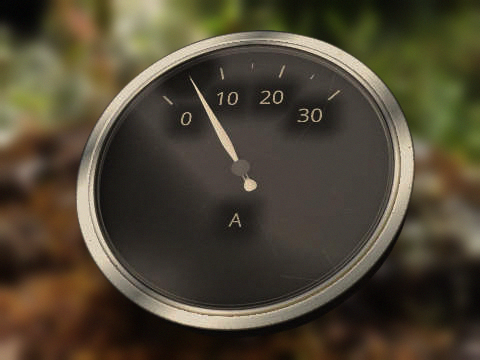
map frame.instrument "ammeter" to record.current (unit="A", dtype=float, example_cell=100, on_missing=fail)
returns 5
